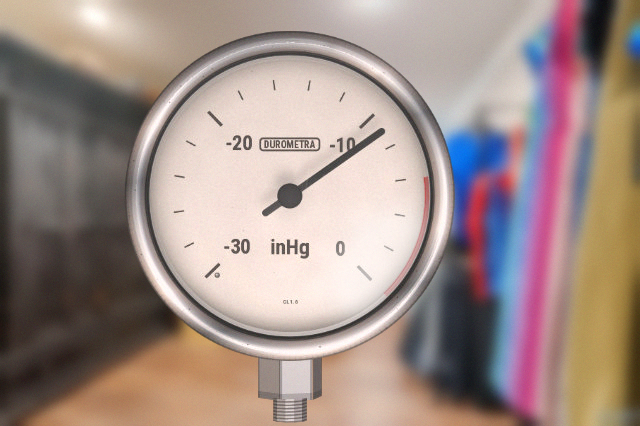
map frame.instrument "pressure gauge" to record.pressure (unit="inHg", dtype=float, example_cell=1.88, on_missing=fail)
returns -9
